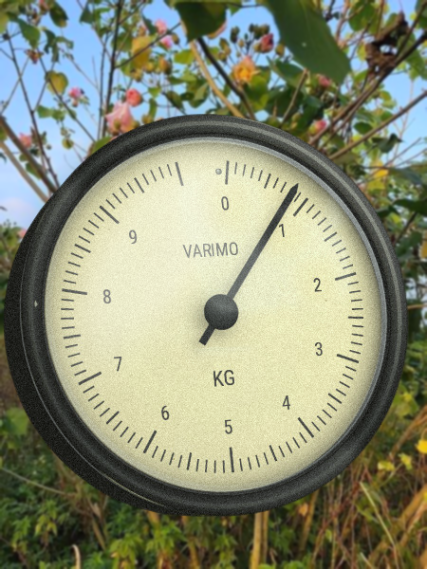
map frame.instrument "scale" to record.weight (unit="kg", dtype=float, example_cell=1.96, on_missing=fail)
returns 0.8
